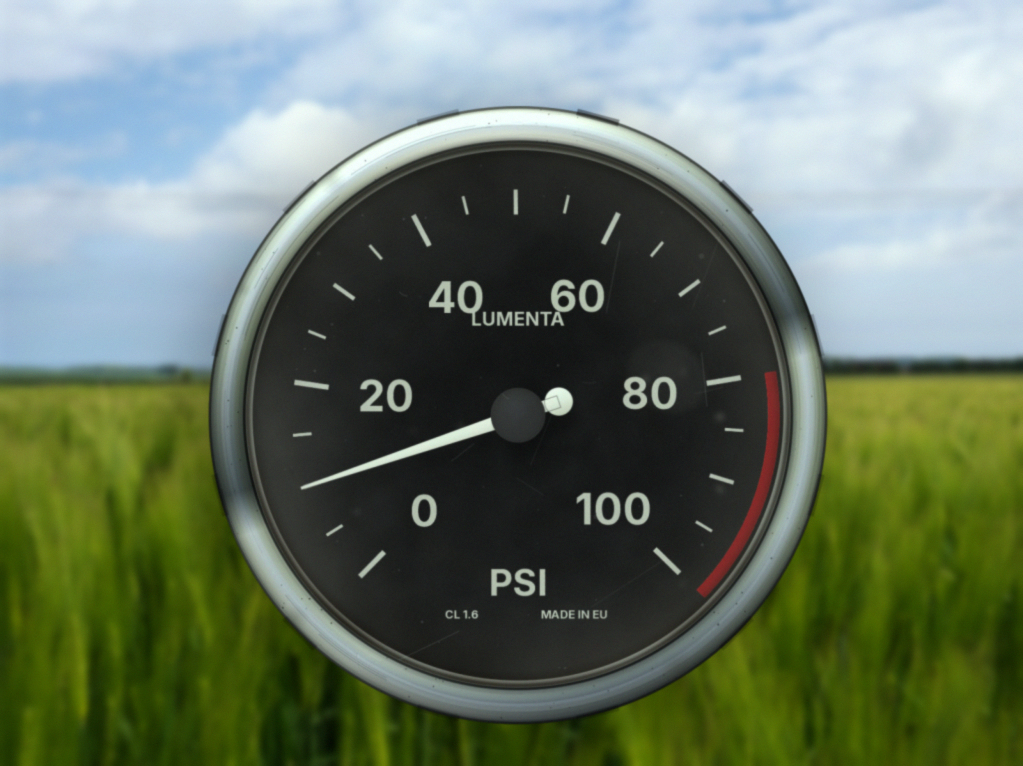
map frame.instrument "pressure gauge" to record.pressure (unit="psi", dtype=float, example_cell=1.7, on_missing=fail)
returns 10
